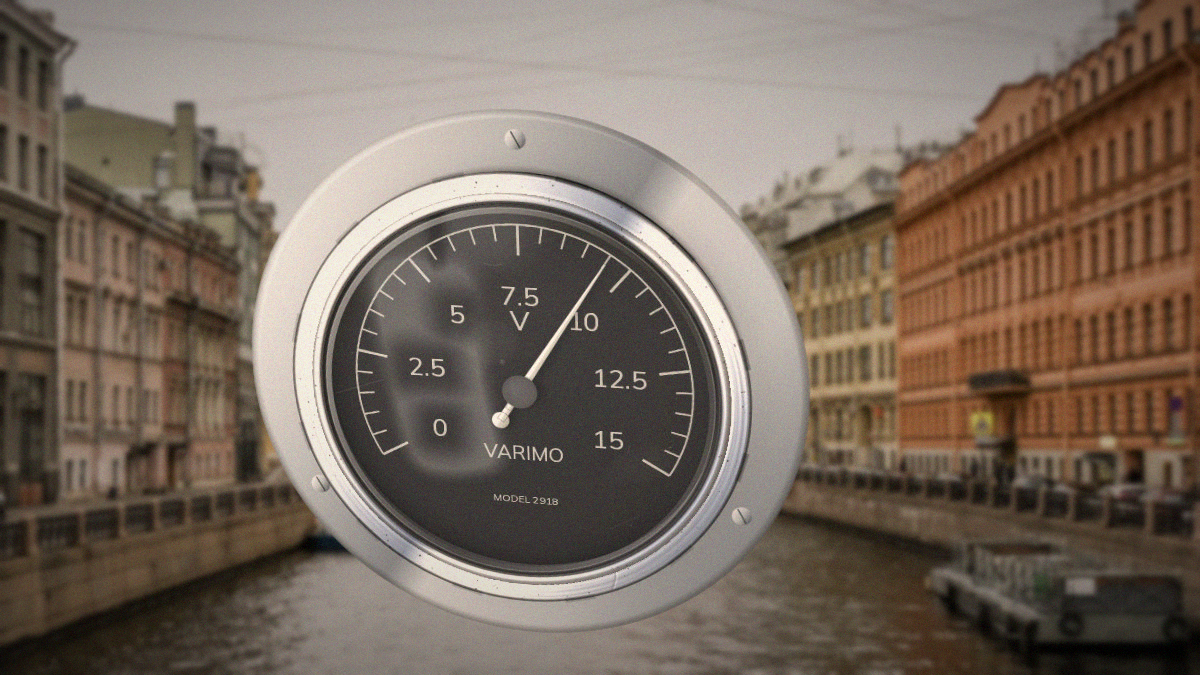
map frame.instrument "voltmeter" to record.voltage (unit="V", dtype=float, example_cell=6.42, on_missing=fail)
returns 9.5
